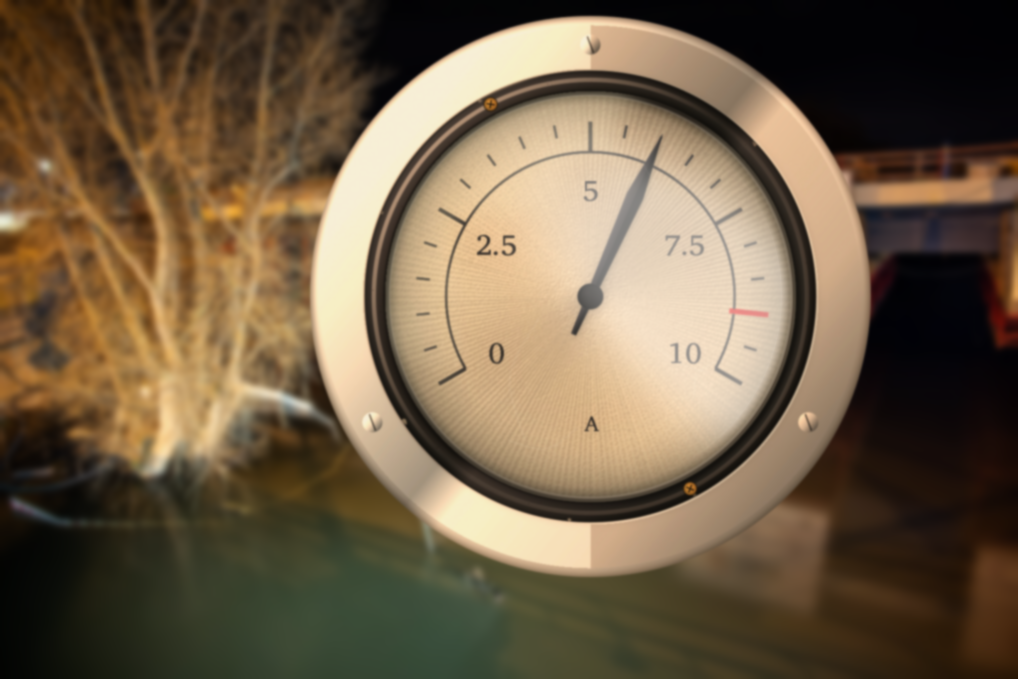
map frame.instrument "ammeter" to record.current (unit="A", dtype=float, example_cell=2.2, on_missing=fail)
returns 6
